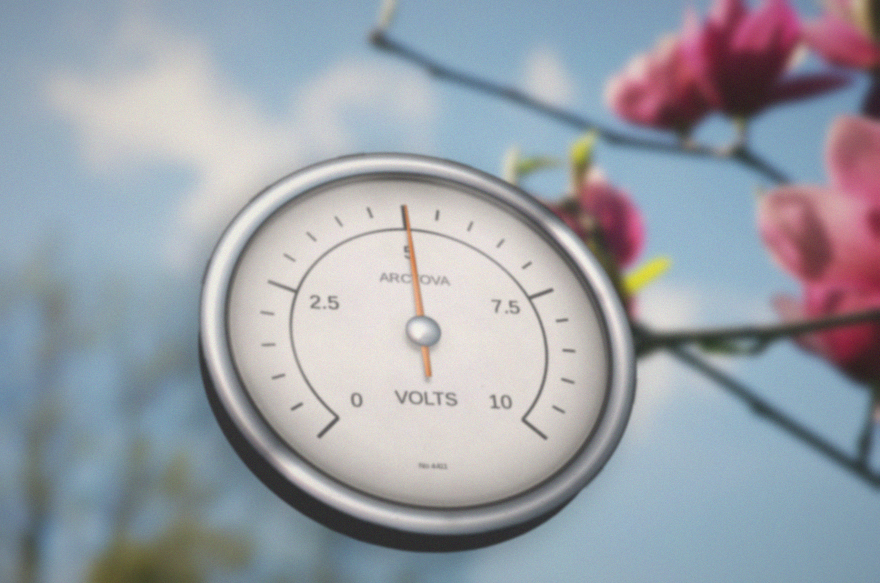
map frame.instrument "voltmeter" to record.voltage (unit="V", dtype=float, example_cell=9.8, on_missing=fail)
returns 5
